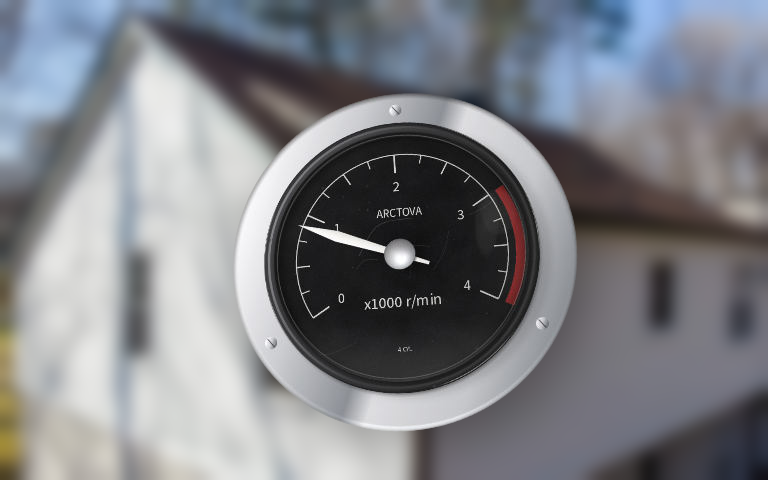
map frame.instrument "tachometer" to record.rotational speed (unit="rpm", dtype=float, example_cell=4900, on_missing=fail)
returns 875
